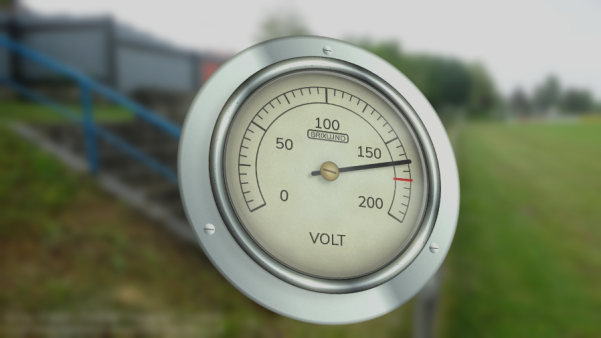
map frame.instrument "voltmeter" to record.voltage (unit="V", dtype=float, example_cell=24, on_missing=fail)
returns 165
